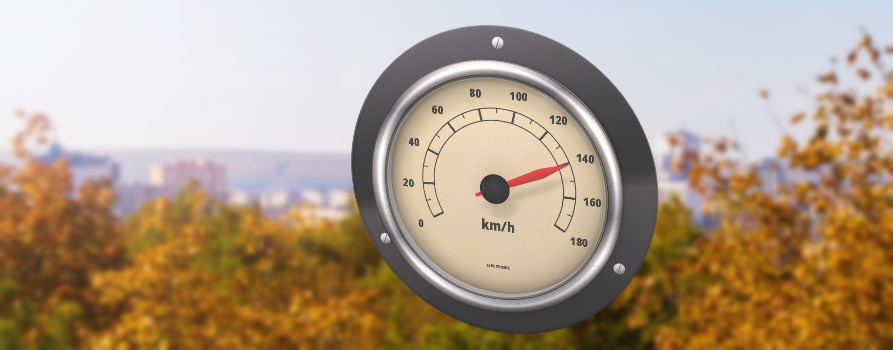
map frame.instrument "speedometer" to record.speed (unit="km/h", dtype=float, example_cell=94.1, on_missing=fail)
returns 140
